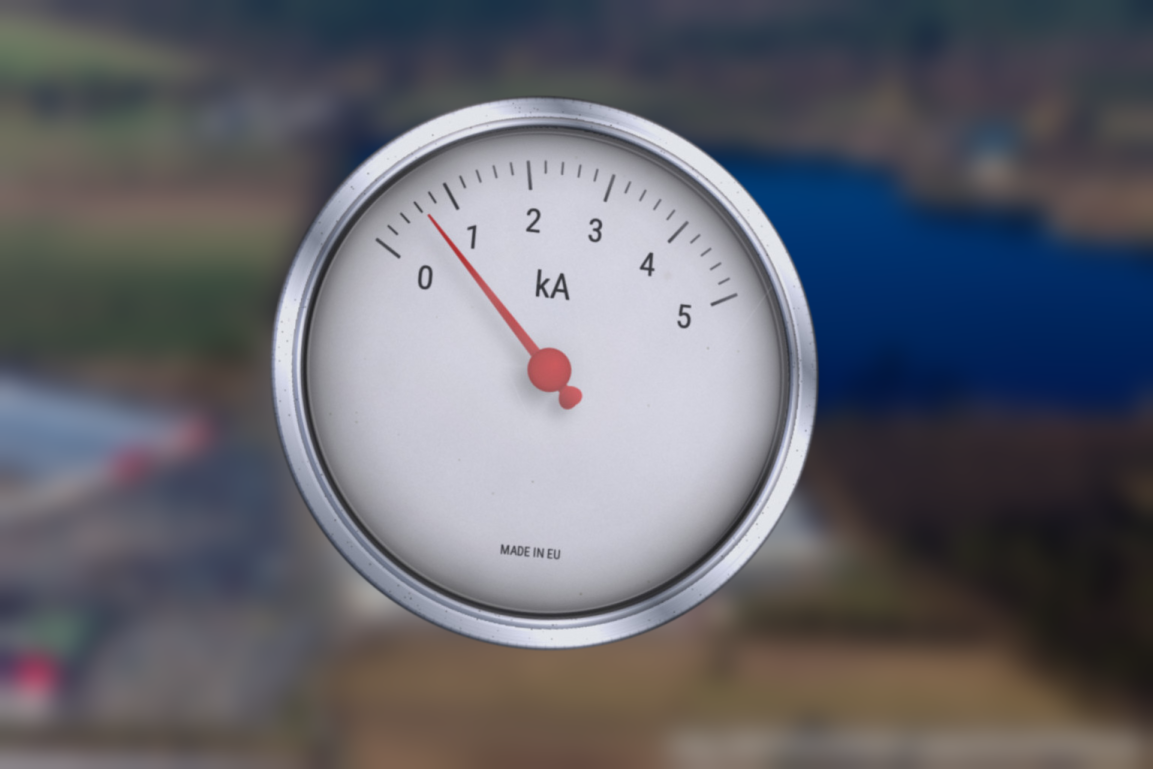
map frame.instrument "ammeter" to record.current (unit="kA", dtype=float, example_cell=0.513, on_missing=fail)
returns 0.6
